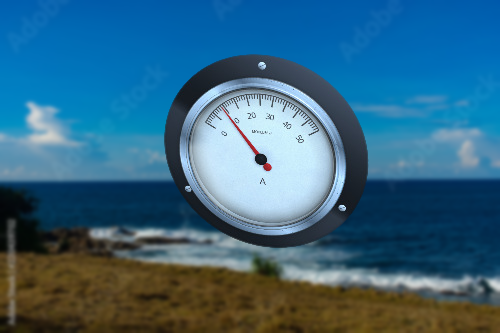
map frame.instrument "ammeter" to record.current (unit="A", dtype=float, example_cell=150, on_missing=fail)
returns 10
